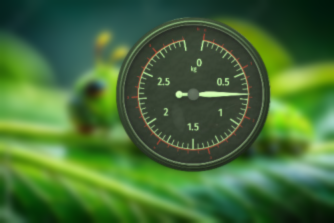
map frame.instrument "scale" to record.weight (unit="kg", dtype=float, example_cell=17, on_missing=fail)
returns 0.7
